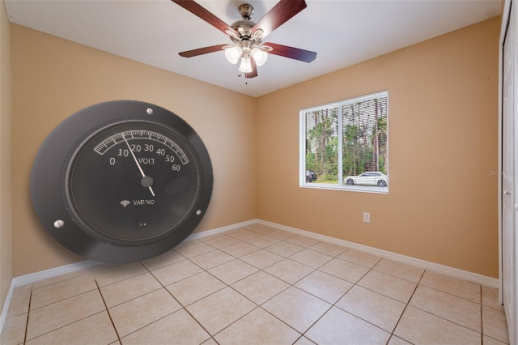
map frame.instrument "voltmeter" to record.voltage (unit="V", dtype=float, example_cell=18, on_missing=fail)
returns 15
